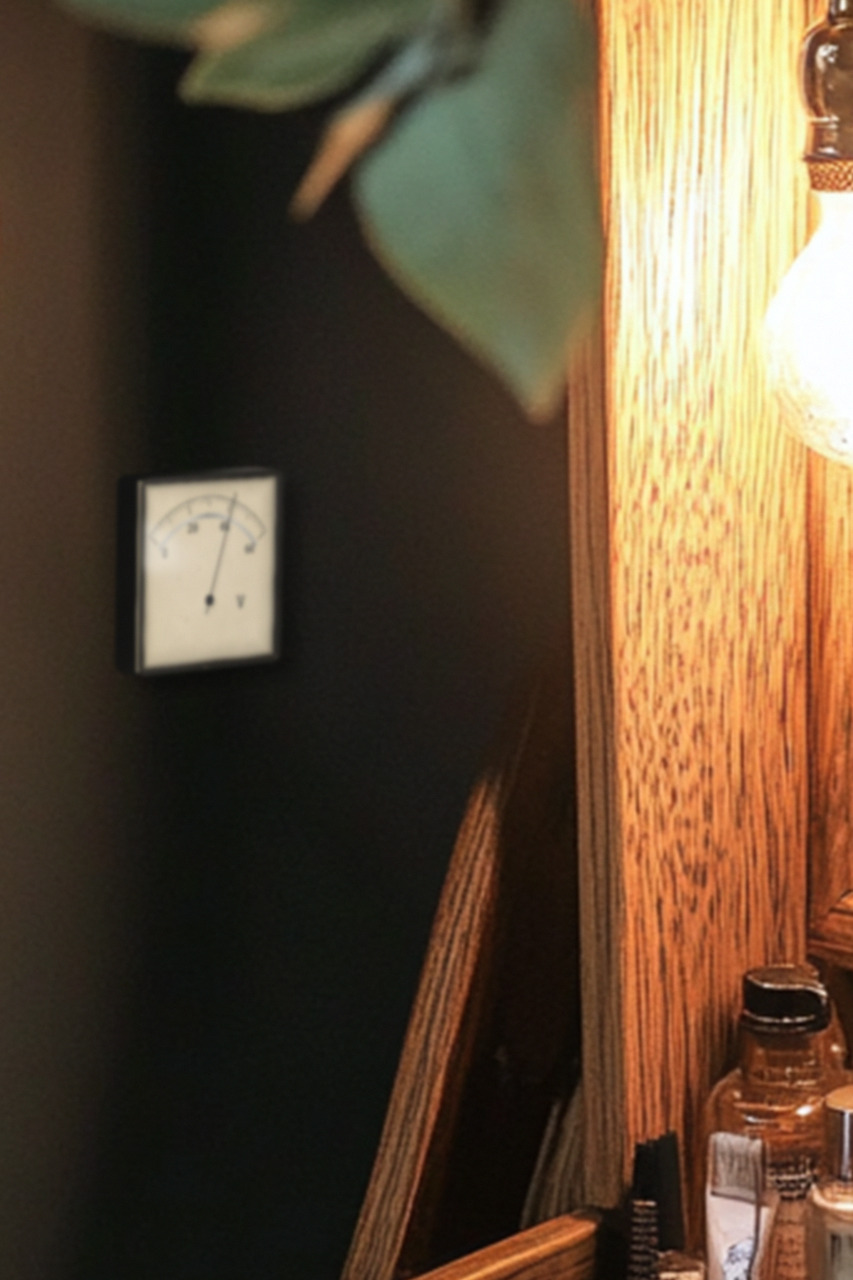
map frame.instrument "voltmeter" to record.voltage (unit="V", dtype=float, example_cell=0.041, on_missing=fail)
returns 40
